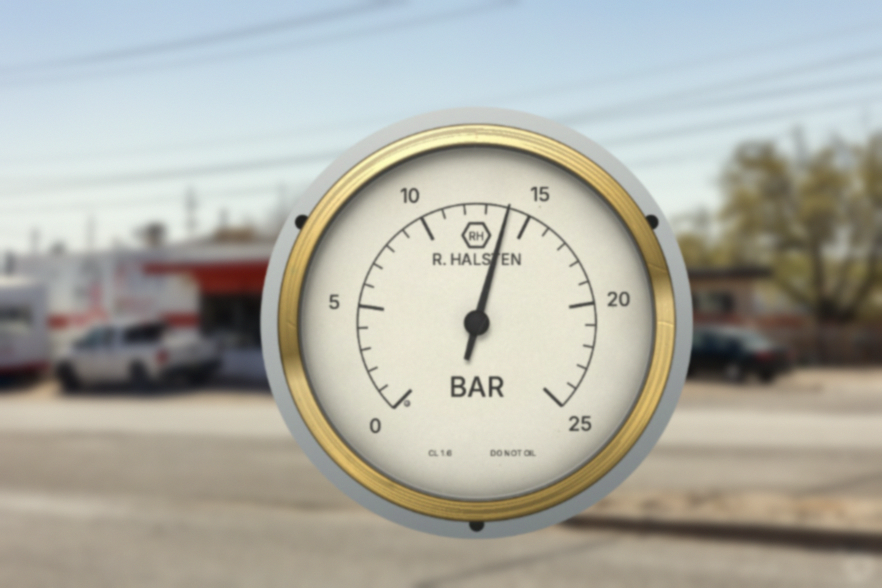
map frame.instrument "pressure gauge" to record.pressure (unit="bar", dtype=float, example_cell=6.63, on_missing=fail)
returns 14
